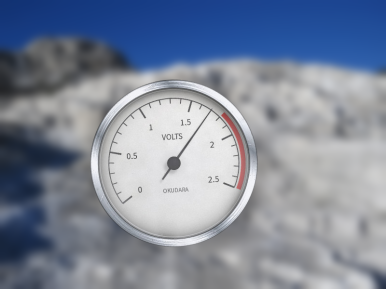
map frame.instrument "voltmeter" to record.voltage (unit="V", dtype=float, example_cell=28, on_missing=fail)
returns 1.7
